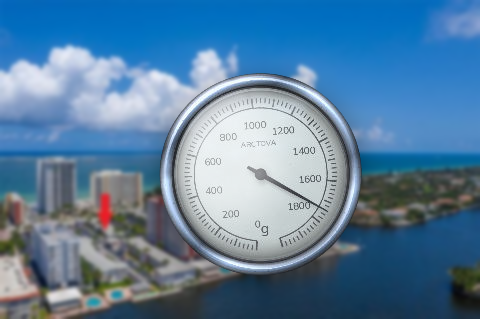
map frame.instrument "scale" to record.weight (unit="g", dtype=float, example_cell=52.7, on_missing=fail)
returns 1740
